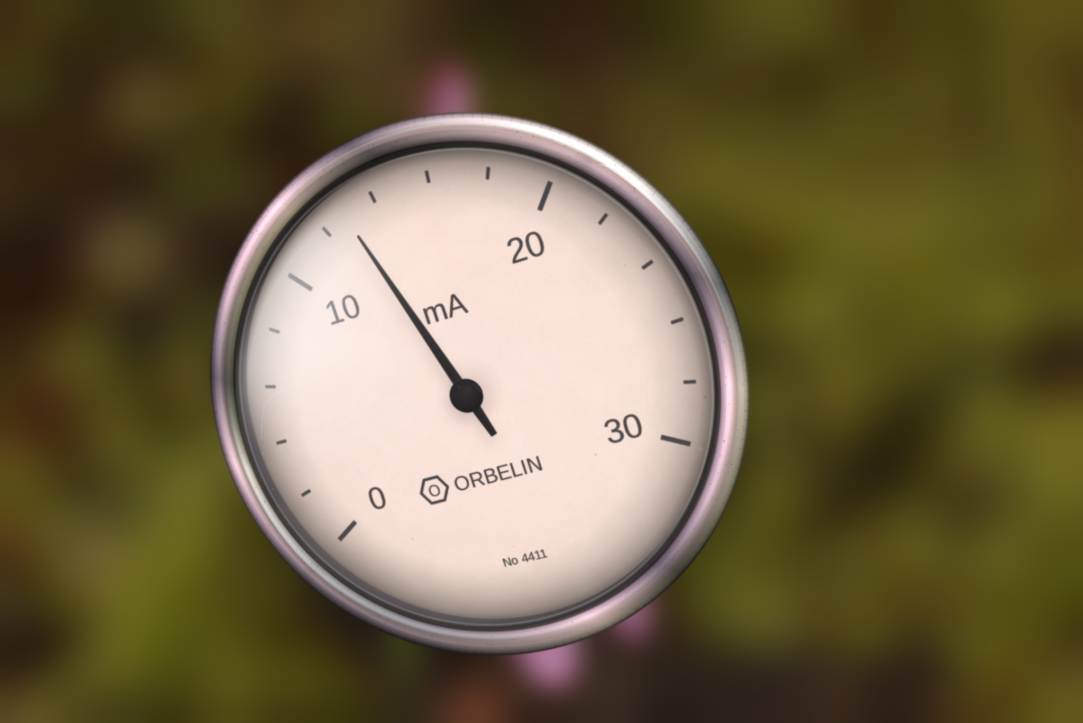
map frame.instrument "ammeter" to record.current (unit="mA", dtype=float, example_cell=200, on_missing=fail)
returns 13
